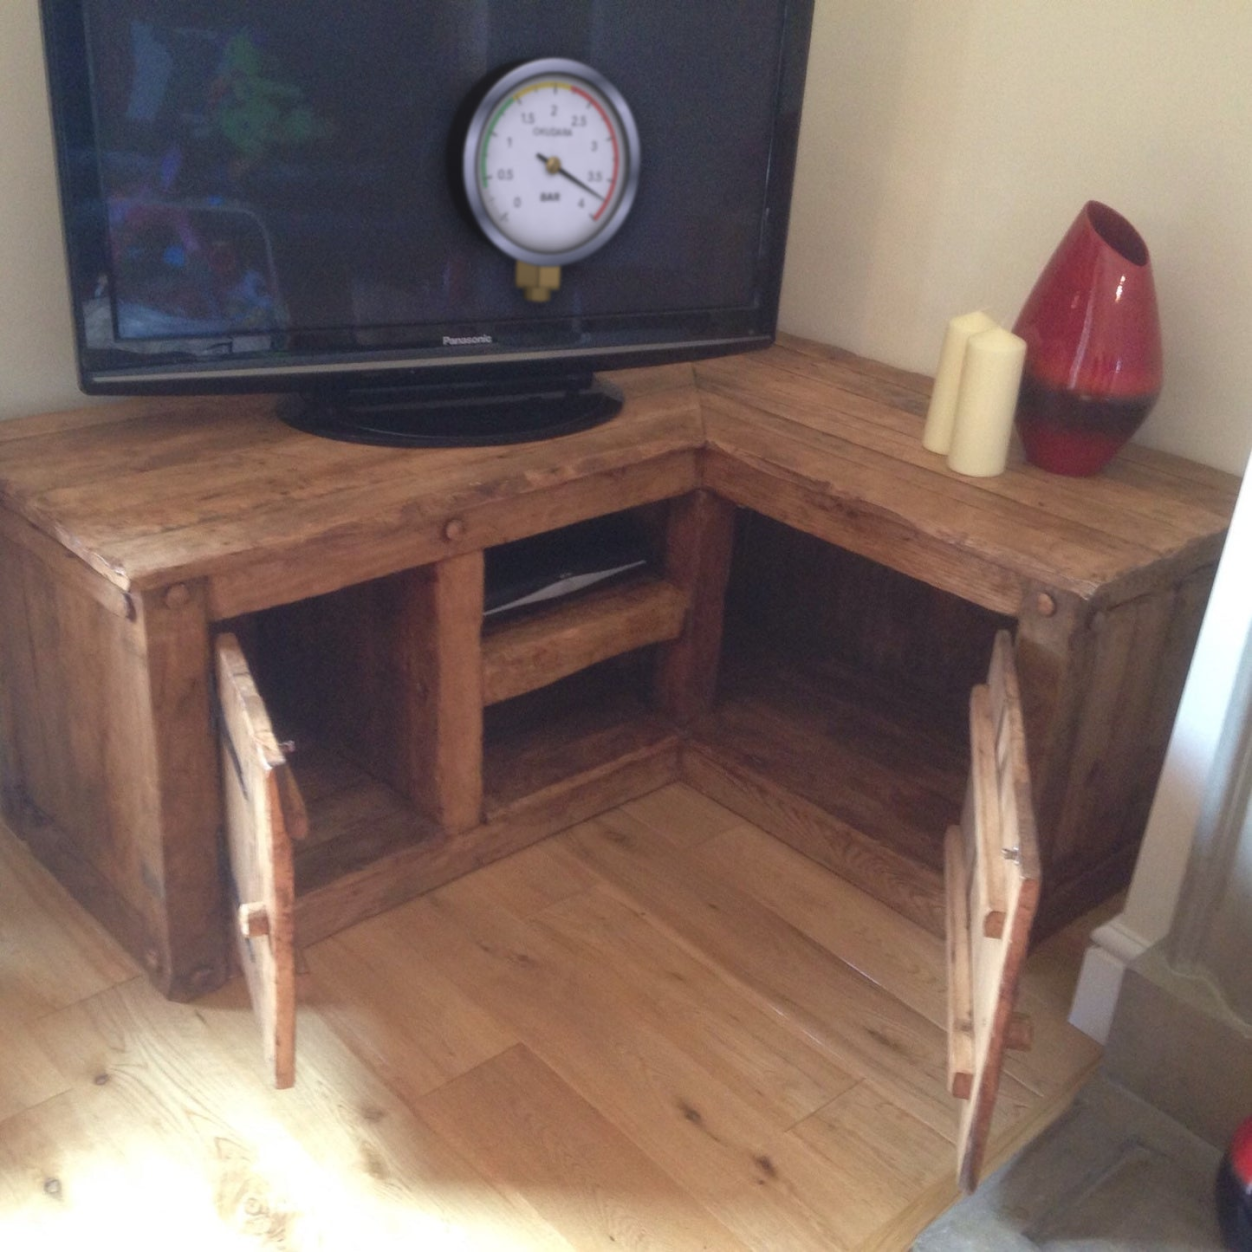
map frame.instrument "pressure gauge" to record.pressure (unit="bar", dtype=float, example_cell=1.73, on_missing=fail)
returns 3.75
